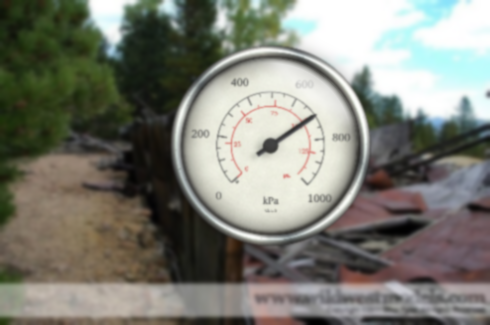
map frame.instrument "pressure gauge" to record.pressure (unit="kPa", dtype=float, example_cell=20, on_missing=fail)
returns 700
